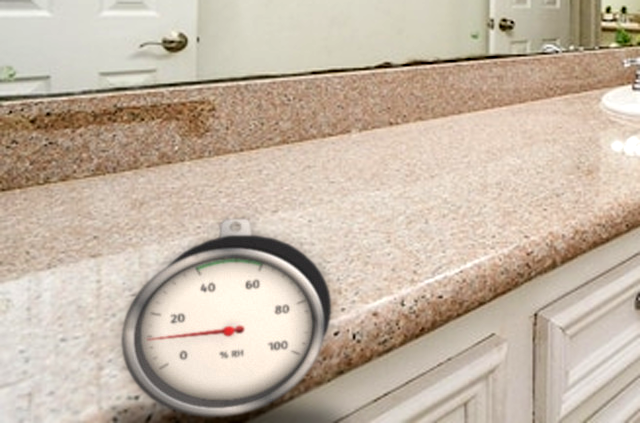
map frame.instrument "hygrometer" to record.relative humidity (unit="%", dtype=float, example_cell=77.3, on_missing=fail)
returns 12
